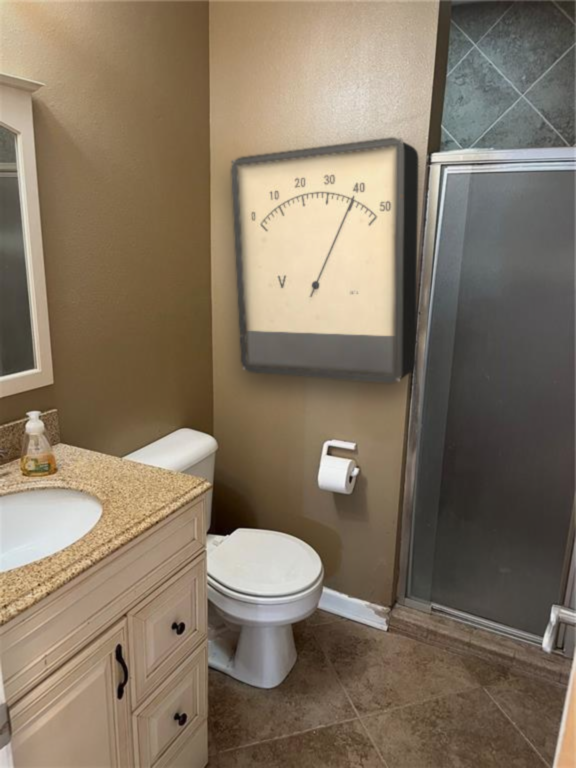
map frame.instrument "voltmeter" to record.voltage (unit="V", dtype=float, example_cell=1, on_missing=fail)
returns 40
